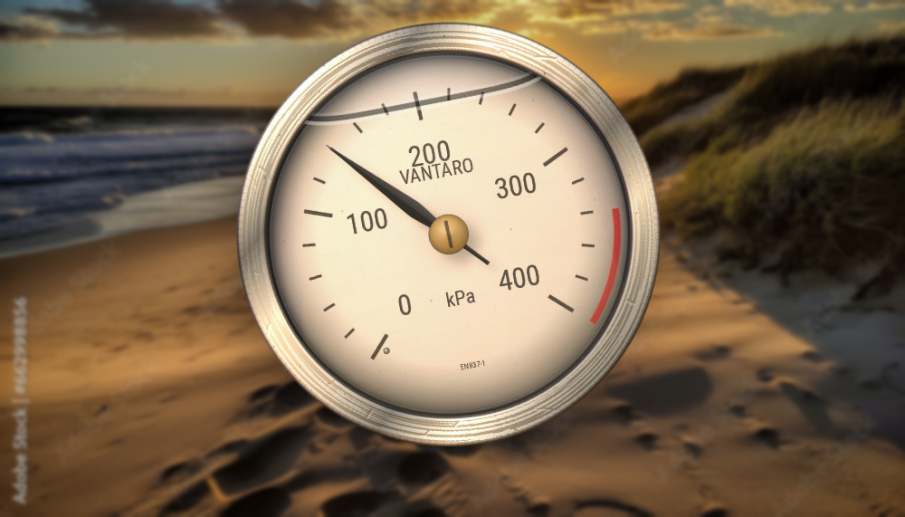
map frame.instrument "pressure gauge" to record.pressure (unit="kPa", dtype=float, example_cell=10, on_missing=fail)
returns 140
